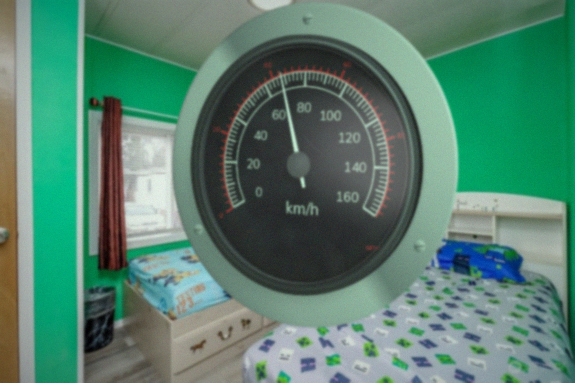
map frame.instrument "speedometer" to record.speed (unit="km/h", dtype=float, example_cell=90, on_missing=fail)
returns 70
